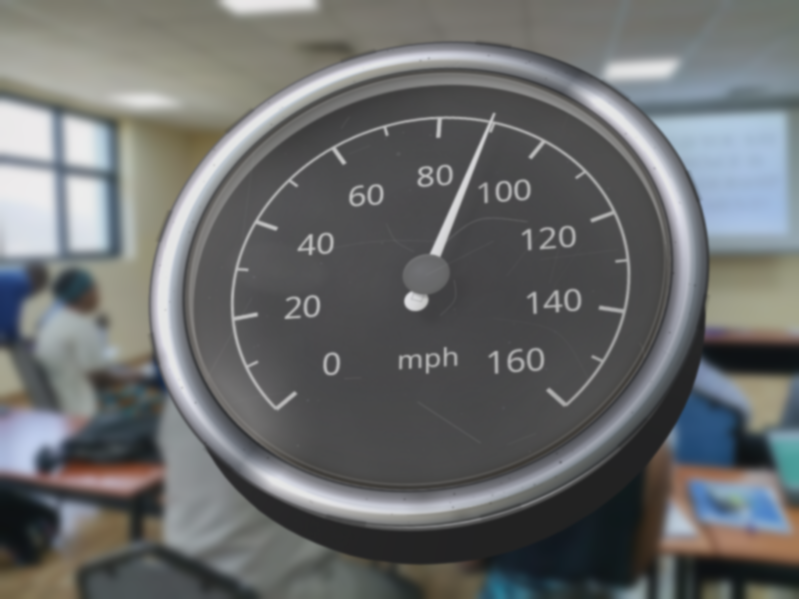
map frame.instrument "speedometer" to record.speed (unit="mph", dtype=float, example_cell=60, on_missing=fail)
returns 90
